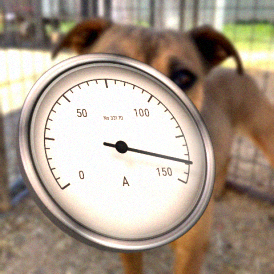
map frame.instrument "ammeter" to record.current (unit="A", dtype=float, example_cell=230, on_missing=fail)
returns 140
